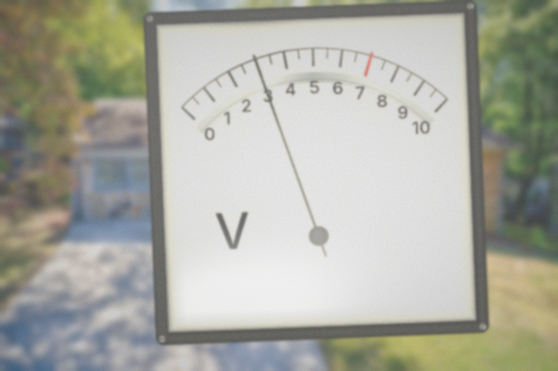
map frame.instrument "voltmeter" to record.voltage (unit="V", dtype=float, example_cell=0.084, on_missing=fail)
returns 3
